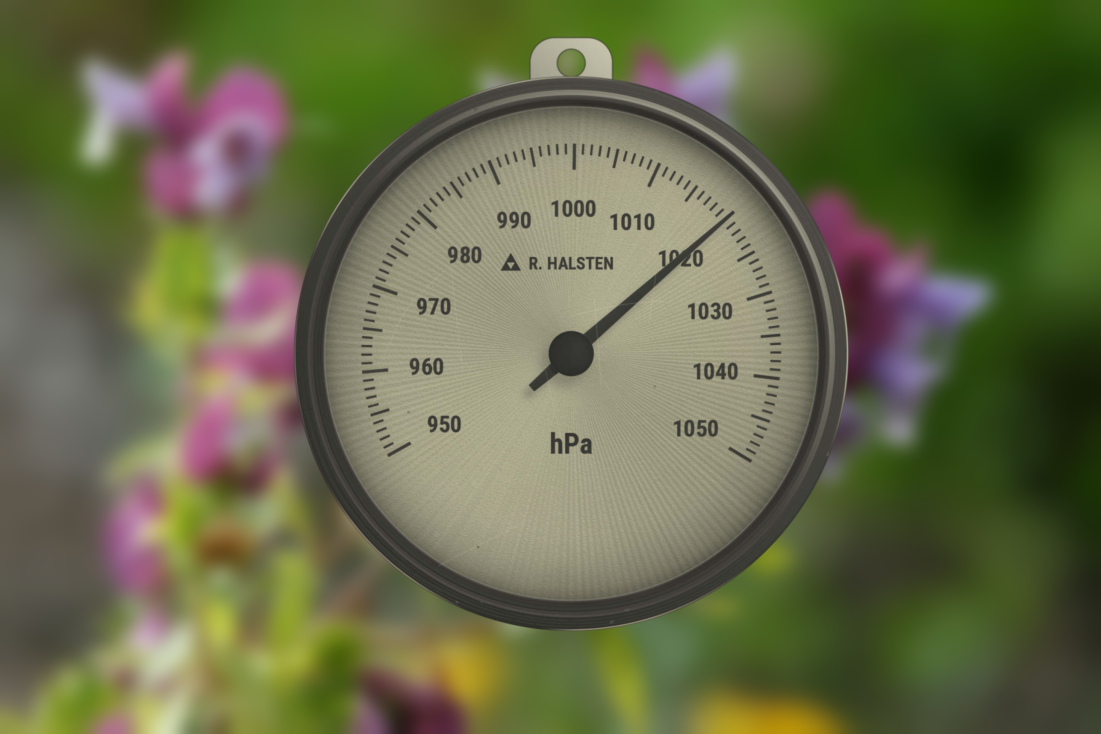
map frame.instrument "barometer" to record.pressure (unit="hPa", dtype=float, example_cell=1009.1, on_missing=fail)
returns 1020
